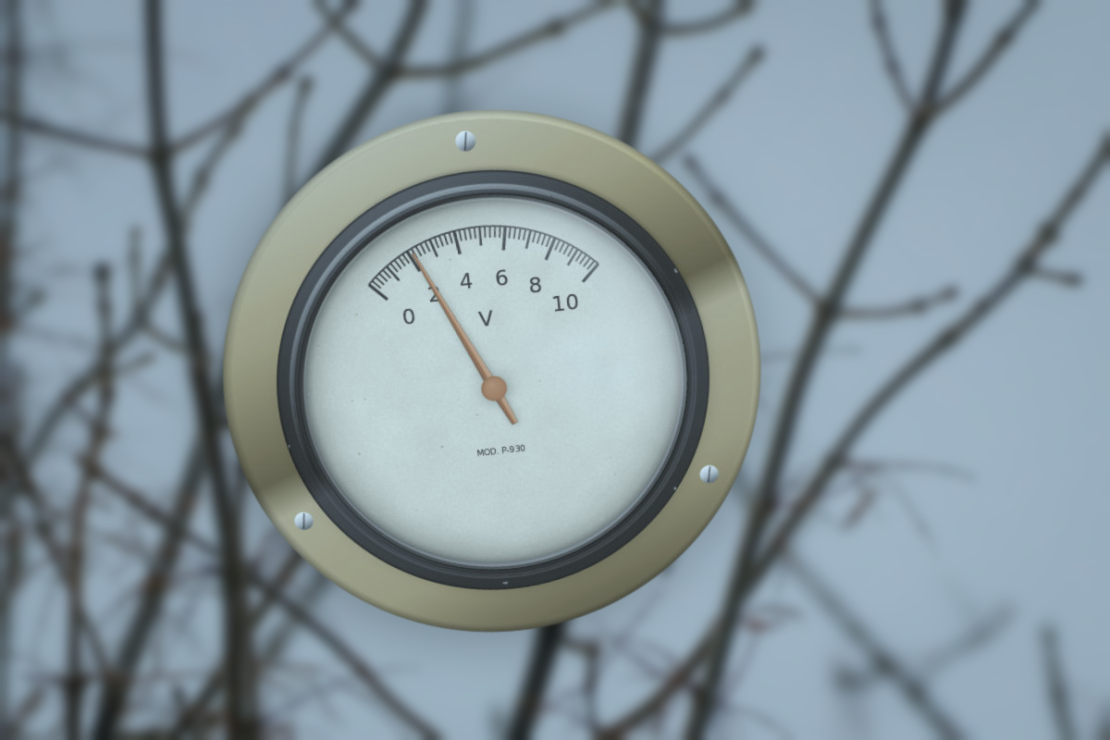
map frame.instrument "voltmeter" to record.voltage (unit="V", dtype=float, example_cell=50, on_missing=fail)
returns 2.2
